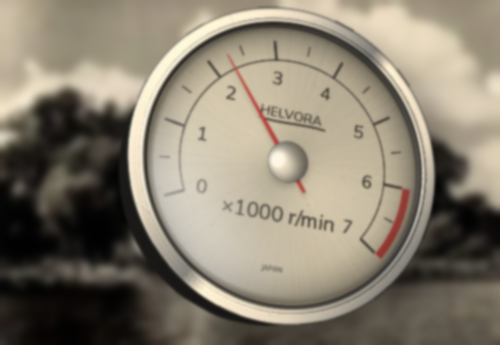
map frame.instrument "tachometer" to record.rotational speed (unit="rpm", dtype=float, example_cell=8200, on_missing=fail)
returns 2250
